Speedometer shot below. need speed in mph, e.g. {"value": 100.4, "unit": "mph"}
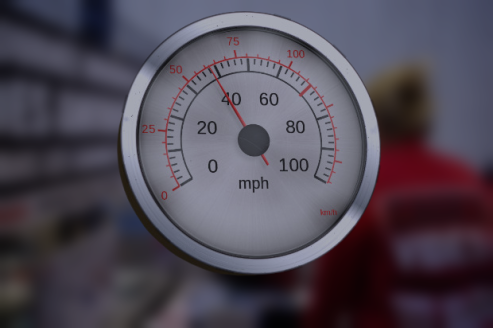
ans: {"value": 38, "unit": "mph"}
